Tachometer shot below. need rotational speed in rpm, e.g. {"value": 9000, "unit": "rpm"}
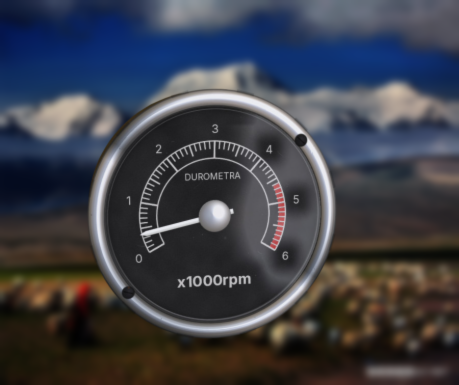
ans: {"value": 400, "unit": "rpm"}
